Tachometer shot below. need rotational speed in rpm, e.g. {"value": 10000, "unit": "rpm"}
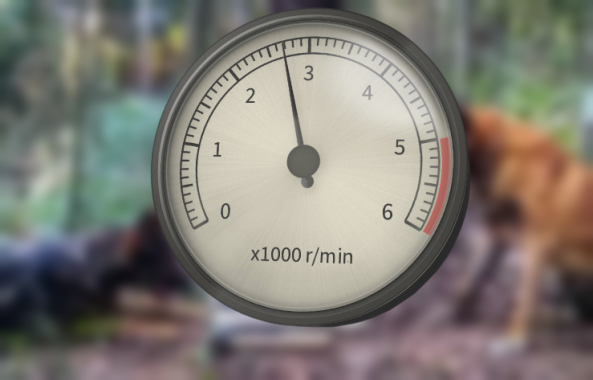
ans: {"value": 2700, "unit": "rpm"}
